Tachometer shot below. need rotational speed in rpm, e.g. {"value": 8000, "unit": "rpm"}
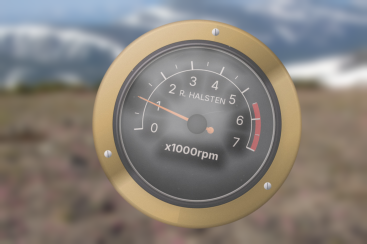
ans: {"value": 1000, "unit": "rpm"}
